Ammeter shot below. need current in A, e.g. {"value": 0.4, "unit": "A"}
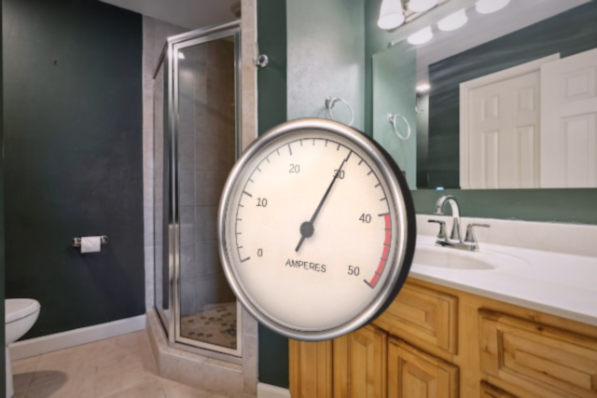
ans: {"value": 30, "unit": "A"}
